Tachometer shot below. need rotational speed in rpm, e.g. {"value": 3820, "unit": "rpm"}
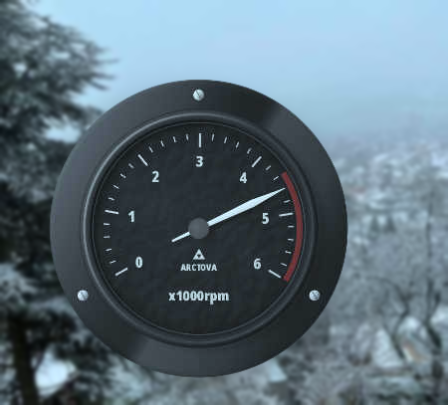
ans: {"value": 4600, "unit": "rpm"}
